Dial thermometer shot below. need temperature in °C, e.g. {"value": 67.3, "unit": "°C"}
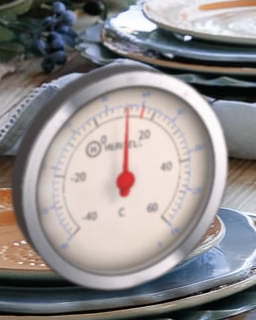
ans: {"value": 10, "unit": "°C"}
